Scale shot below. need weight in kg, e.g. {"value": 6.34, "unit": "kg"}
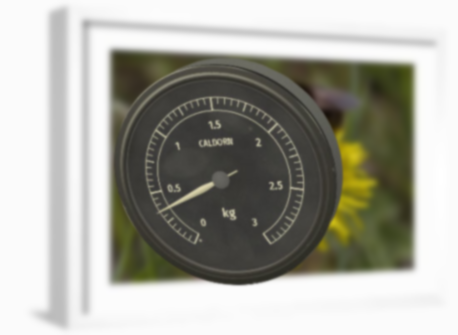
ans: {"value": 0.35, "unit": "kg"}
